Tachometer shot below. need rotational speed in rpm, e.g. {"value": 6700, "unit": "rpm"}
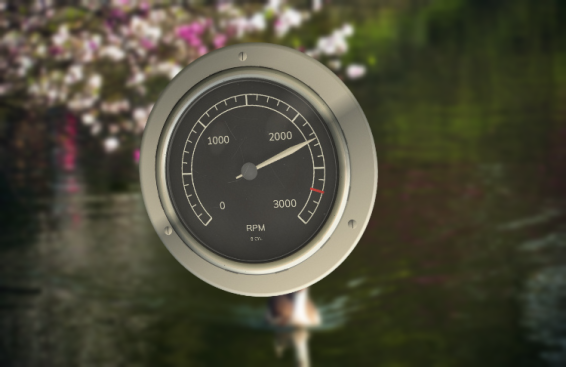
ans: {"value": 2250, "unit": "rpm"}
